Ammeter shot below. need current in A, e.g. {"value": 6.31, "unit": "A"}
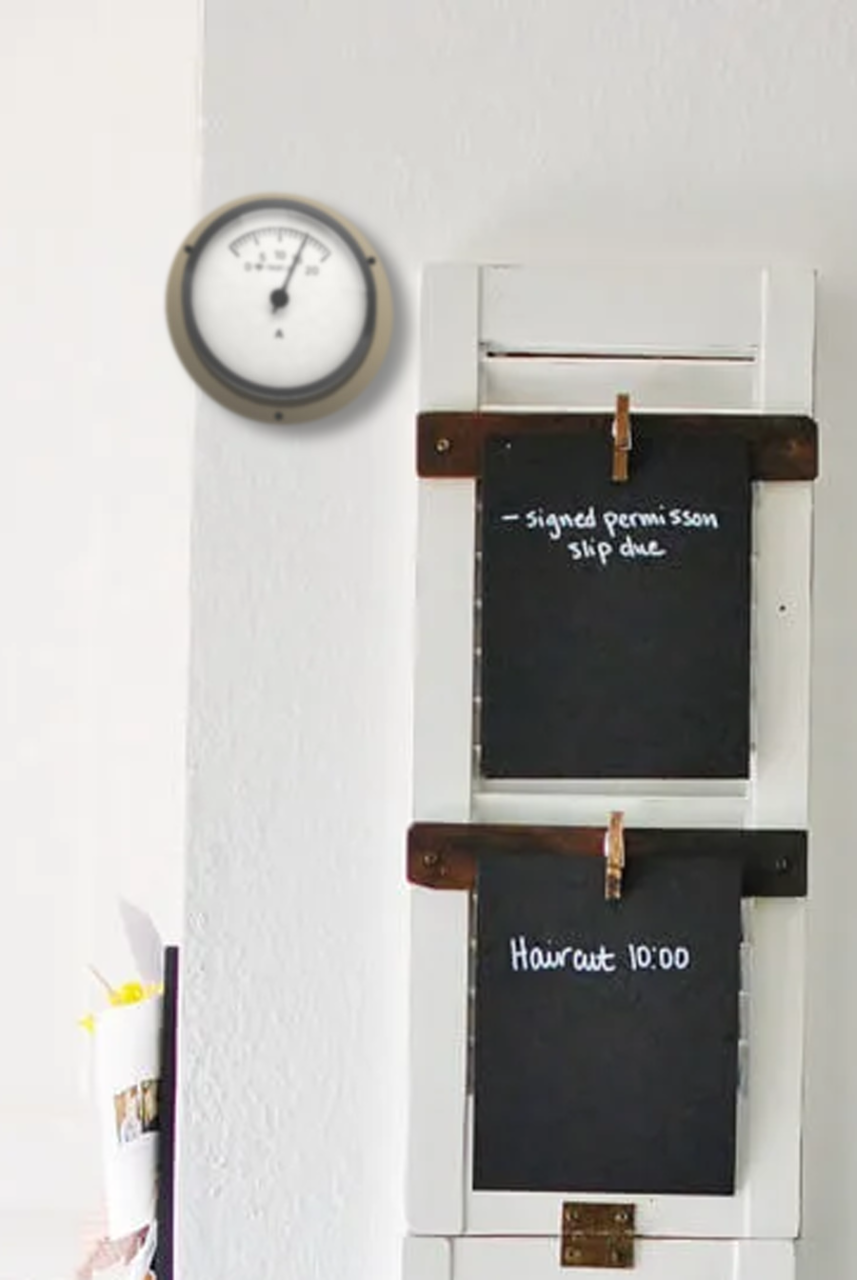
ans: {"value": 15, "unit": "A"}
